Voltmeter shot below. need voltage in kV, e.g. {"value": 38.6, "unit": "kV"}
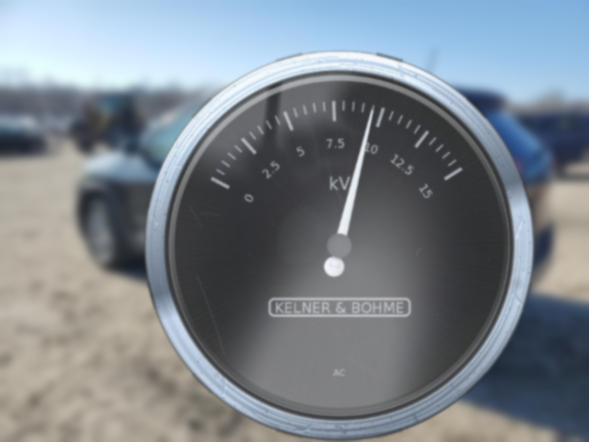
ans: {"value": 9.5, "unit": "kV"}
